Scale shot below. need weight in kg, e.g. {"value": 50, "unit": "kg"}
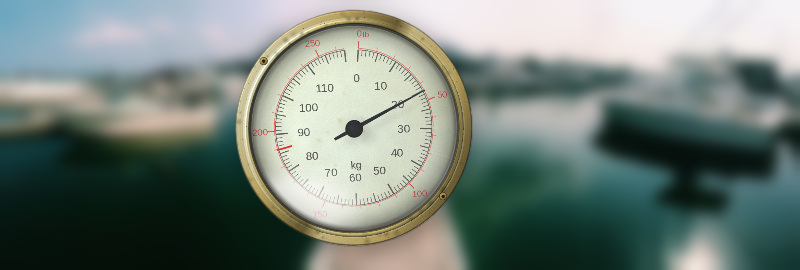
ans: {"value": 20, "unit": "kg"}
